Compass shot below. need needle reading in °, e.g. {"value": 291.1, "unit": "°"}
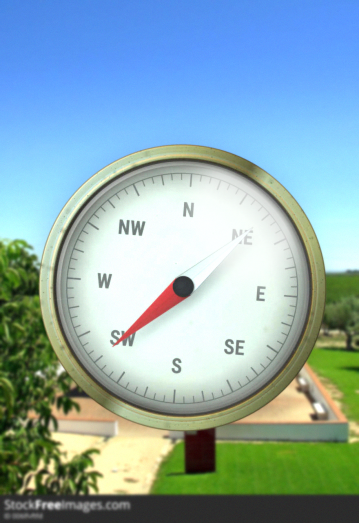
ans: {"value": 225, "unit": "°"}
